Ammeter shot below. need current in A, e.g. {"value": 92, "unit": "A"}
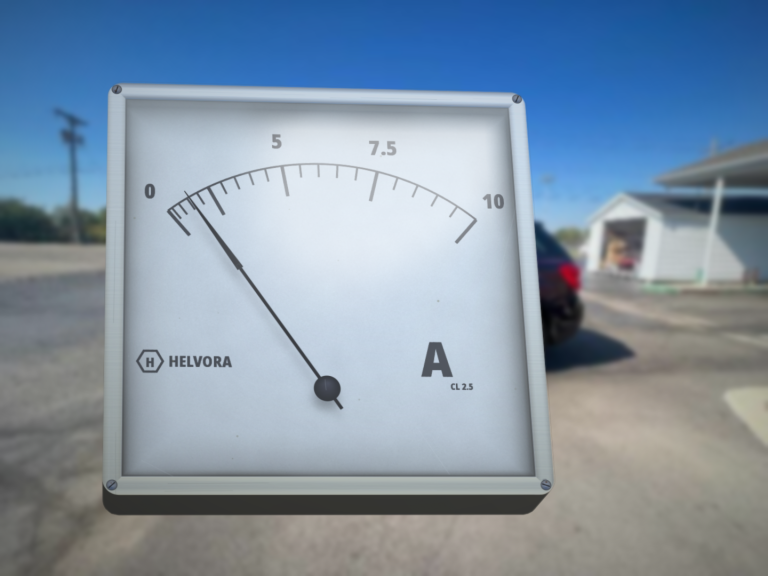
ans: {"value": 1.5, "unit": "A"}
